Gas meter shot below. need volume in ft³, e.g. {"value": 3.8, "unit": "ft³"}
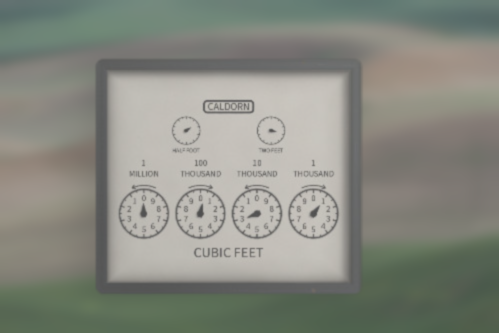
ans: {"value": 3100, "unit": "ft³"}
